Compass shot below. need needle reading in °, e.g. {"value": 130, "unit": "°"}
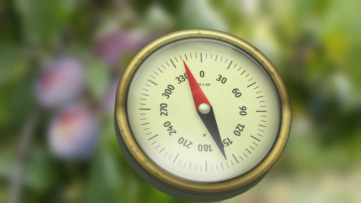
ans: {"value": 340, "unit": "°"}
